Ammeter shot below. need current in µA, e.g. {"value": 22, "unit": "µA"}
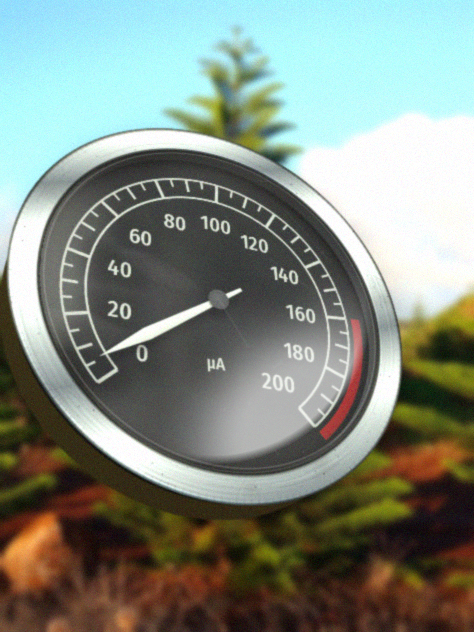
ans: {"value": 5, "unit": "µA"}
